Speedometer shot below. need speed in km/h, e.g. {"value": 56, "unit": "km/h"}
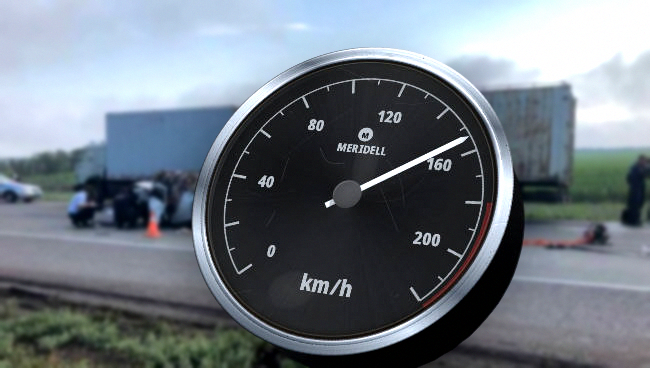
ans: {"value": 155, "unit": "km/h"}
